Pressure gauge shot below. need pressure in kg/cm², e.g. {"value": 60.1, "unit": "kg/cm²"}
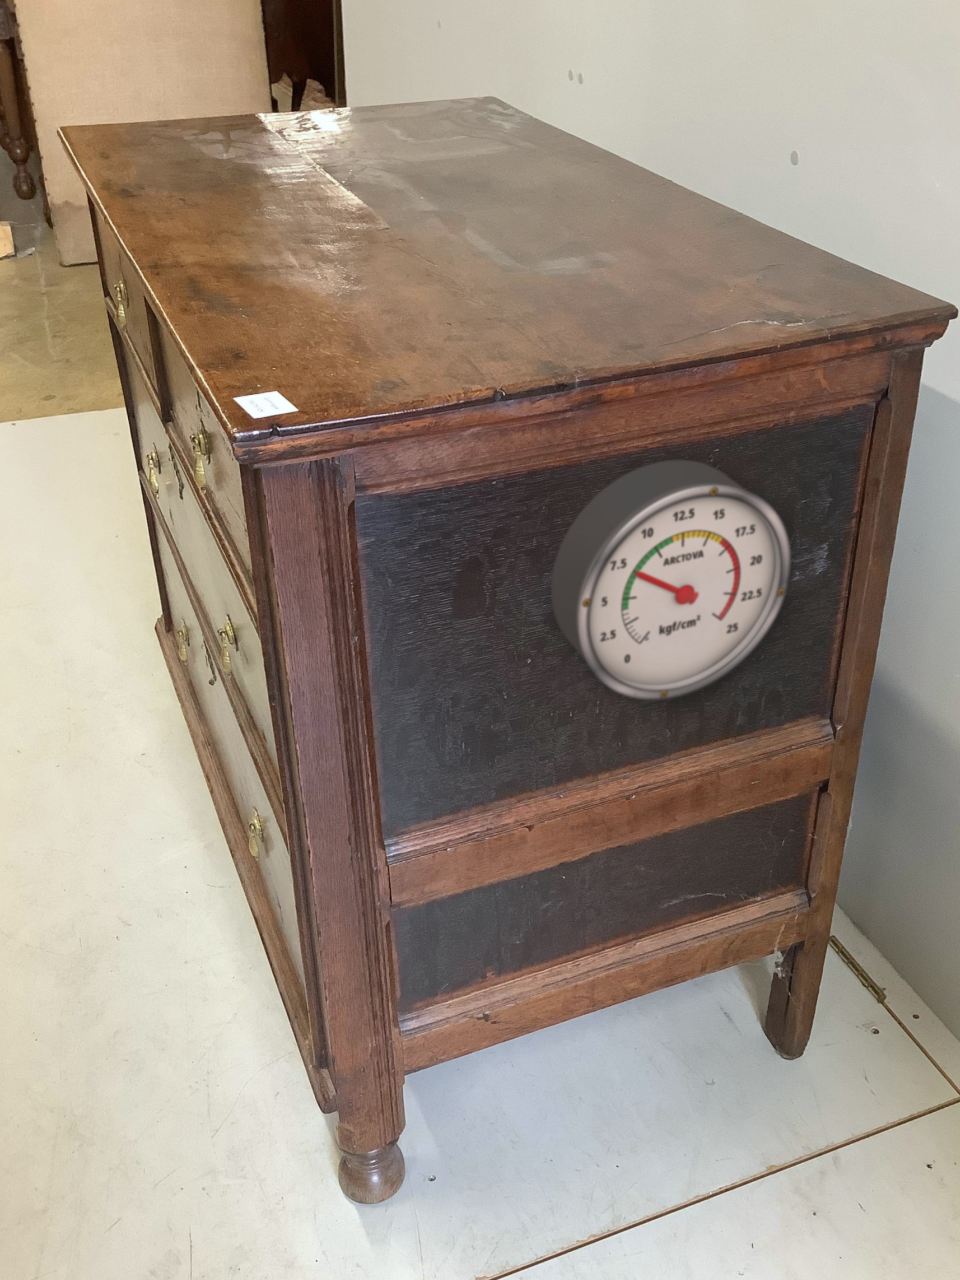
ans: {"value": 7.5, "unit": "kg/cm²"}
